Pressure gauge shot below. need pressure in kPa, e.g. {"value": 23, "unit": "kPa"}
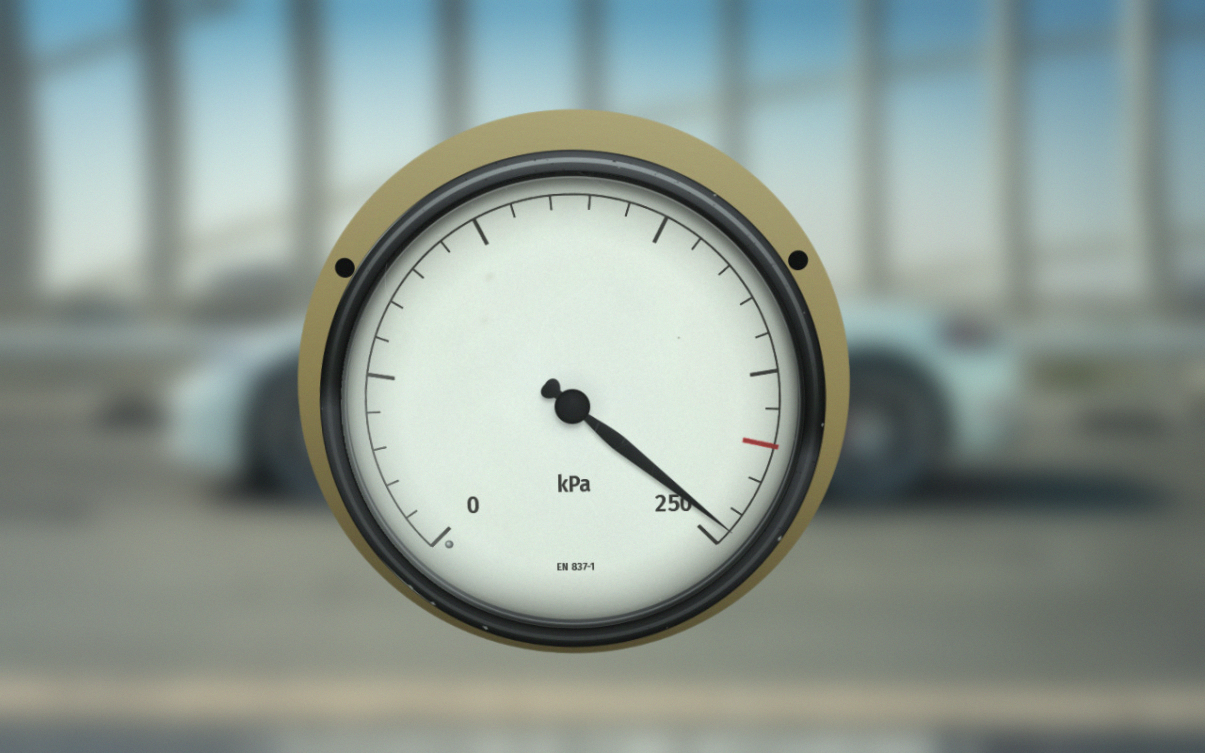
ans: {"value": 245, "unit": "kPa"}
